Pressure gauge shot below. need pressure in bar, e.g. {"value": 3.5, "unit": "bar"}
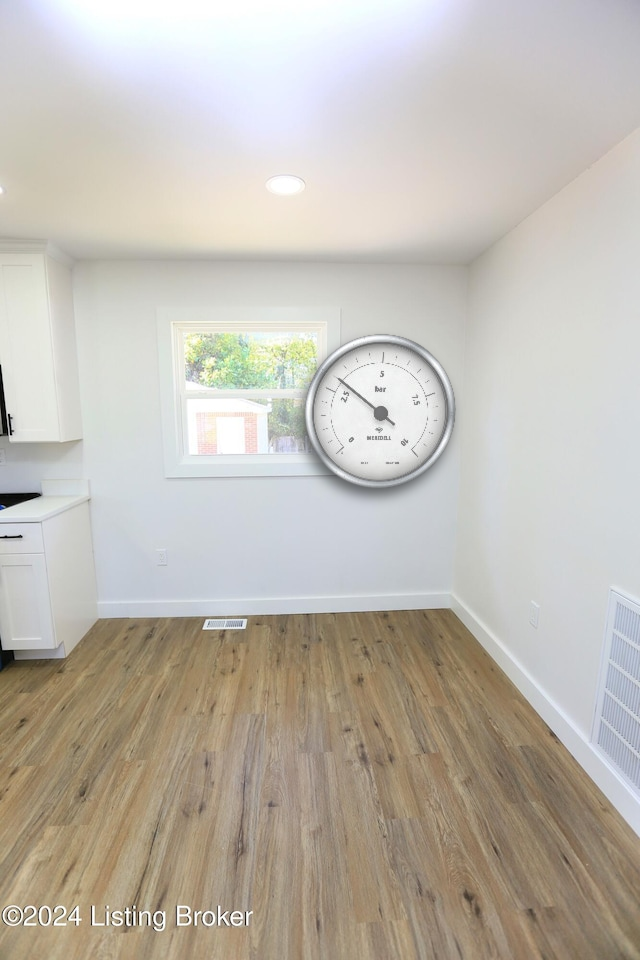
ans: {"value": 3, "unit": "bar"}
